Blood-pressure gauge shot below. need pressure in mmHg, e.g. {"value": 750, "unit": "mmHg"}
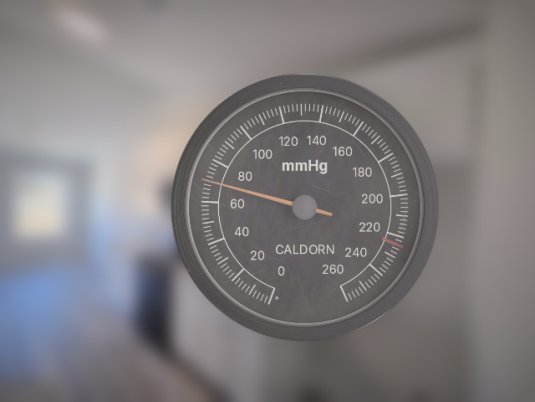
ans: {"value": 70, "unit": "mmHg"}
